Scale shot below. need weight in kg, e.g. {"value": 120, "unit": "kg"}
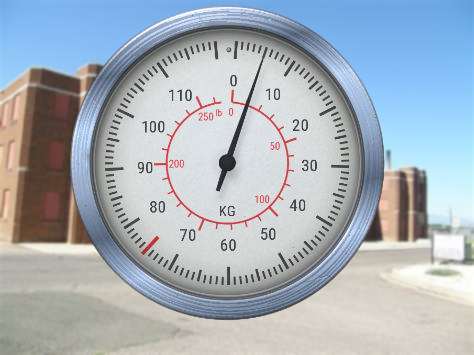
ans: {"value": 5, "unit": "kg"}
